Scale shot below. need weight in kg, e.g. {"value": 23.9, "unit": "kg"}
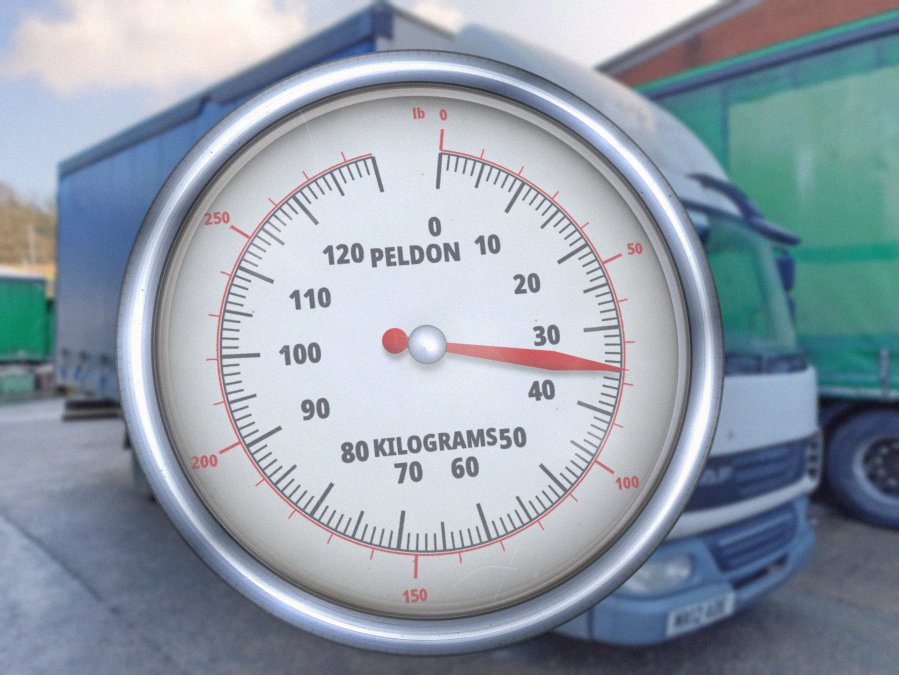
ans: {"value": 35, "unit": "kg"}
